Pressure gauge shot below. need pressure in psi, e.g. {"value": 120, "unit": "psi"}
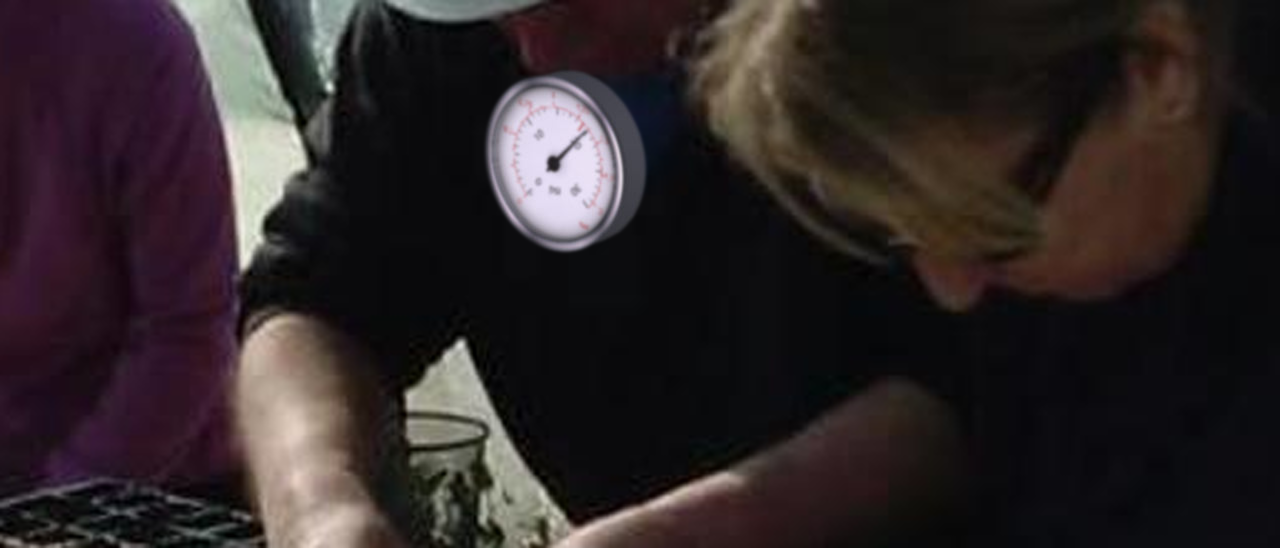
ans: {"value": 20, "unit": "psi"}
